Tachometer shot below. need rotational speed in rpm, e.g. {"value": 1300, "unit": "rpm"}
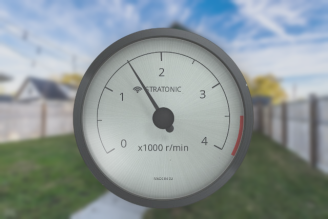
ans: {"value": 1500, "unit": "rpm"}
